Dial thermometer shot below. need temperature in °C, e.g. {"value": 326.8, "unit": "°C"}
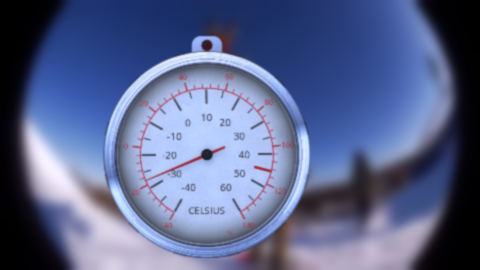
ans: {"value": -27.5, "unit": "°C"}
